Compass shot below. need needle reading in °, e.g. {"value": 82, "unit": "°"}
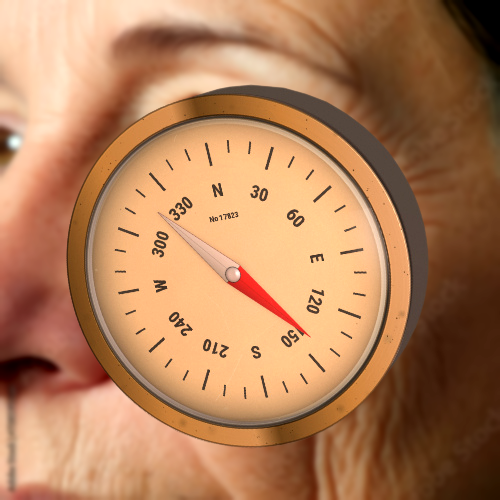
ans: {"value": 140, "unit": "°"}
